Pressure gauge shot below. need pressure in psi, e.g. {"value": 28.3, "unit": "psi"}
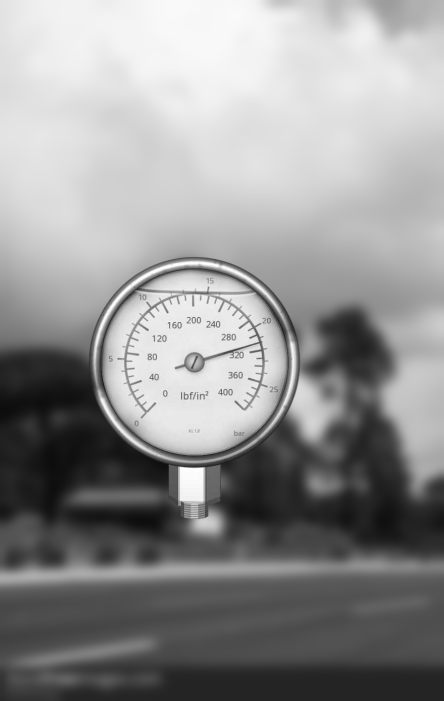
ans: {"value": 310, "unit": "psi"}
